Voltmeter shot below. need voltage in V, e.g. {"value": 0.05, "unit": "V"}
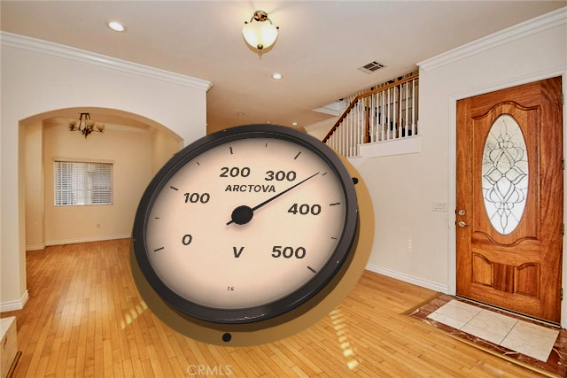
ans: {"value": 350, "unit": "V"}
